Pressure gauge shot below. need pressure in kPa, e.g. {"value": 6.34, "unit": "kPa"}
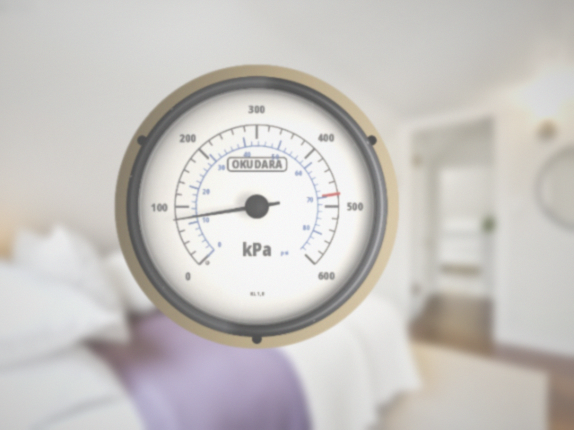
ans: {"value": 80, "unit": "kPa"}
